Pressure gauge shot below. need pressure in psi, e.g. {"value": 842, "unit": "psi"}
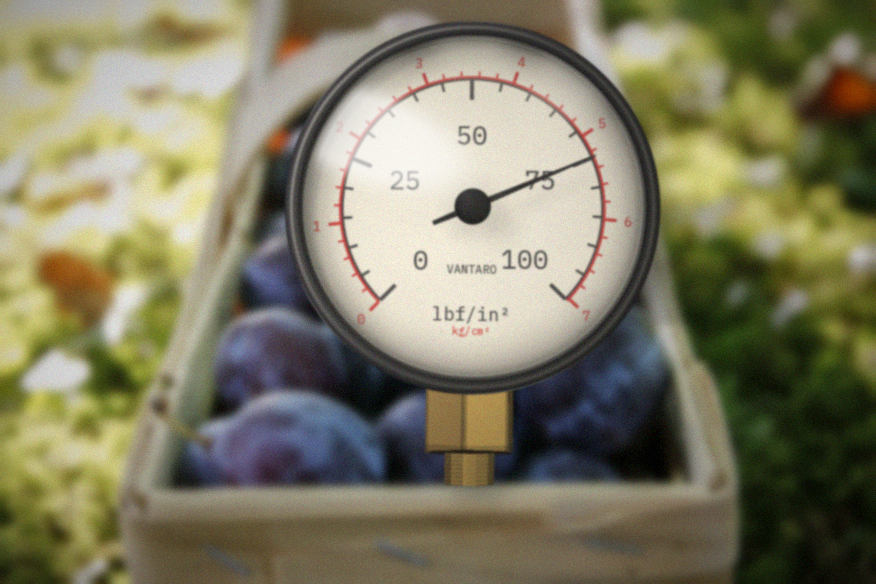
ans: {"value": 75, "unit": "psi"}
